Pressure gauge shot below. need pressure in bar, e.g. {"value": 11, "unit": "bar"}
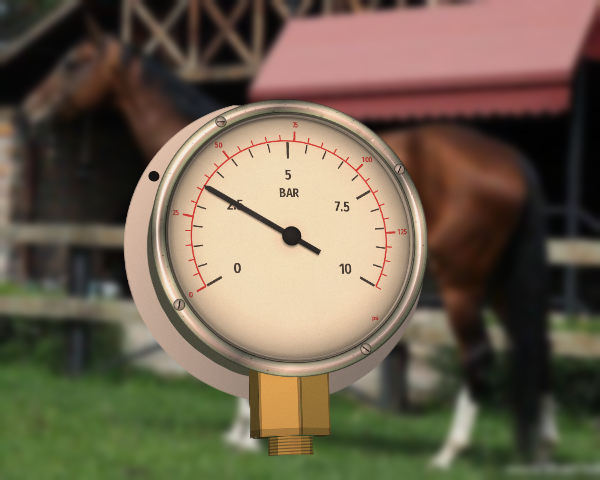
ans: {"value": 2.5, "unit": "bar"}
